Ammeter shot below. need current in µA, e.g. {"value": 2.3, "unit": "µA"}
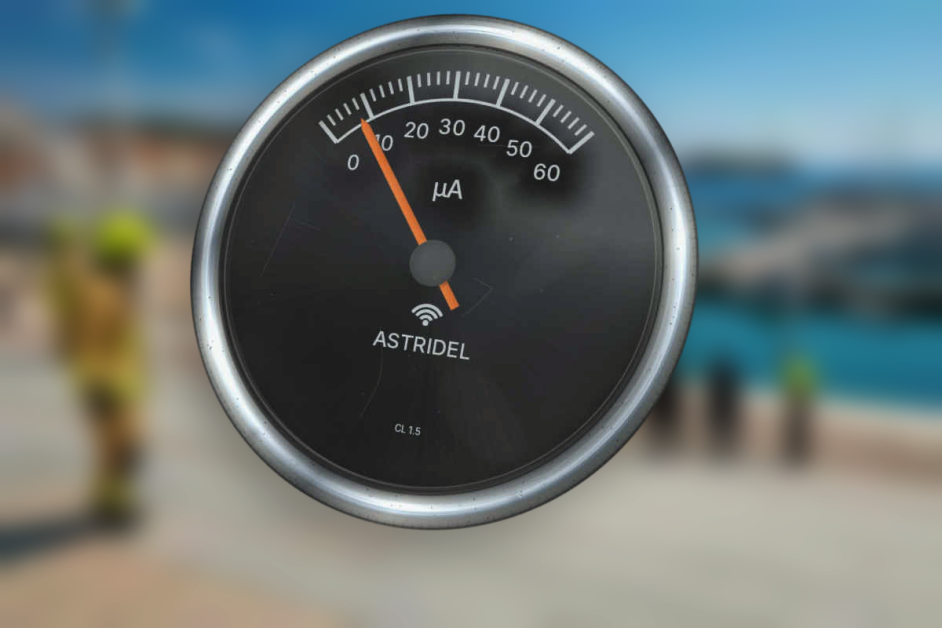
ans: {"value": 8, "unit": "µA"}
